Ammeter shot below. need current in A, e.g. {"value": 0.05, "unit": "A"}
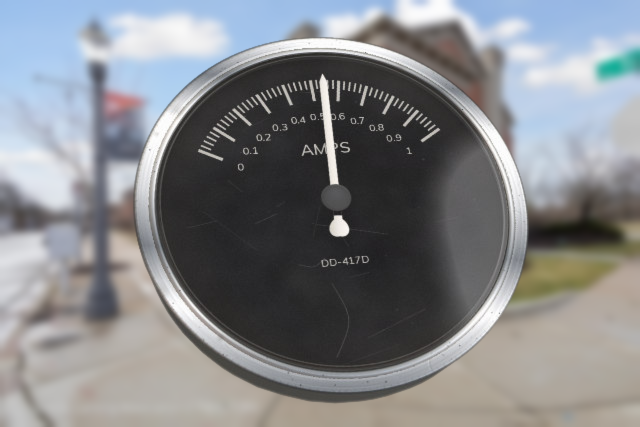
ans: {"value": 0.54, "unit": "A"}
